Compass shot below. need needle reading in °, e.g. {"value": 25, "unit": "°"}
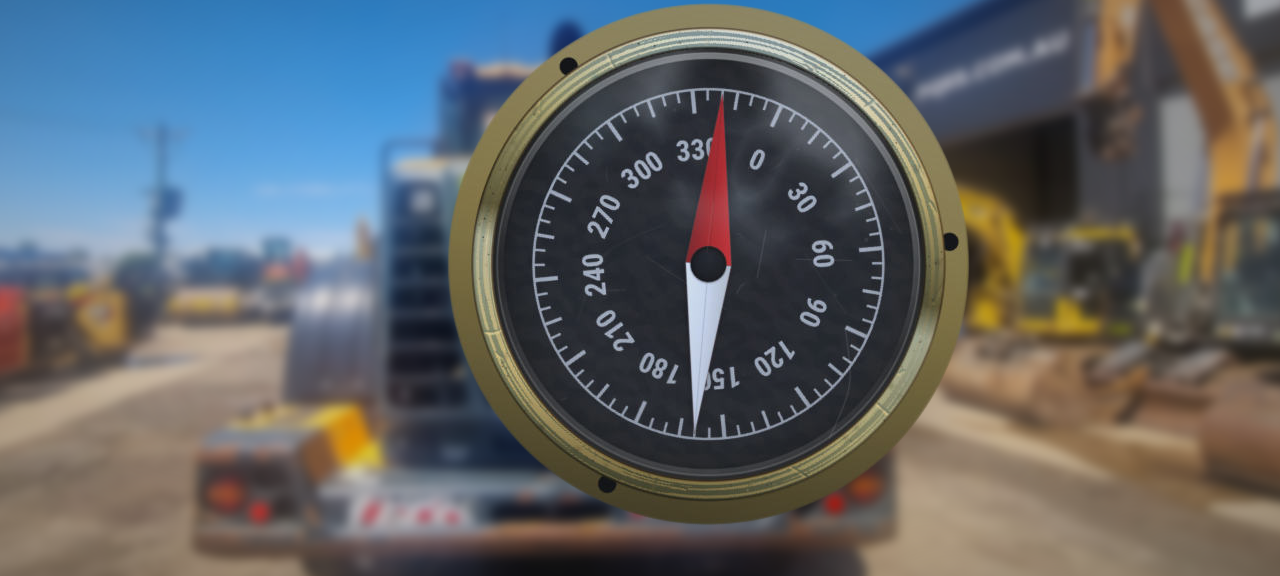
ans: {"value": 340, "unit": "°"}
